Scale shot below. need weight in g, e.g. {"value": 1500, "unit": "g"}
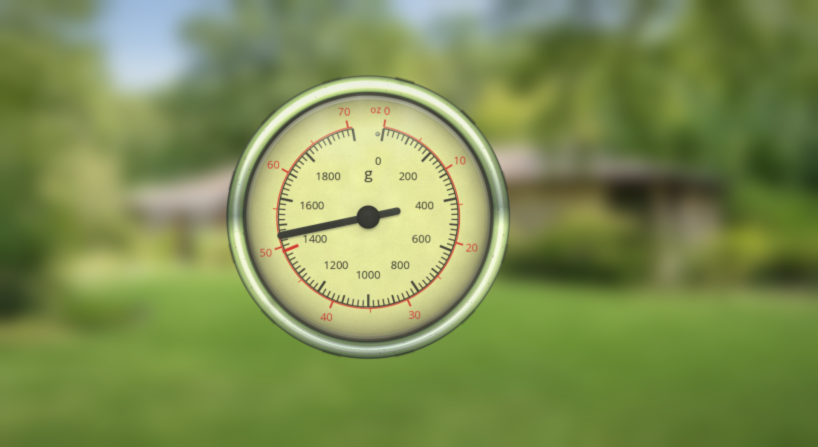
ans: {"value": 1460, "unit": "g"}
